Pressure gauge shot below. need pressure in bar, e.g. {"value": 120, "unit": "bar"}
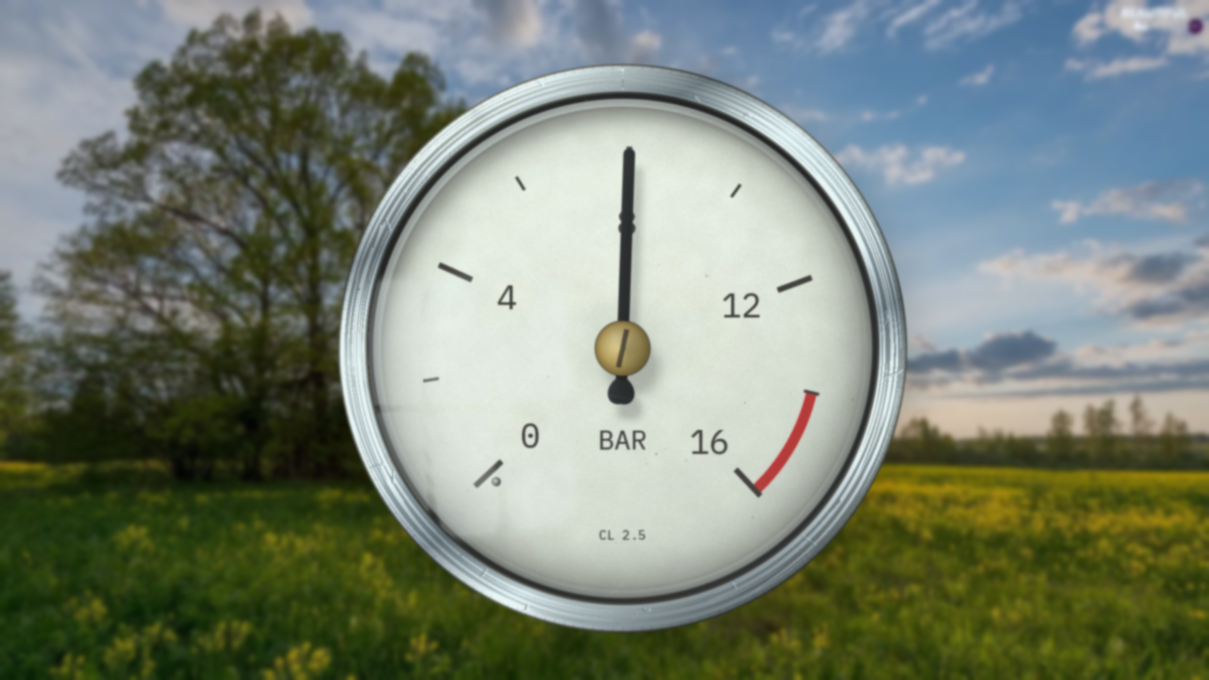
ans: {"value": 8, "unit": "bar"}
